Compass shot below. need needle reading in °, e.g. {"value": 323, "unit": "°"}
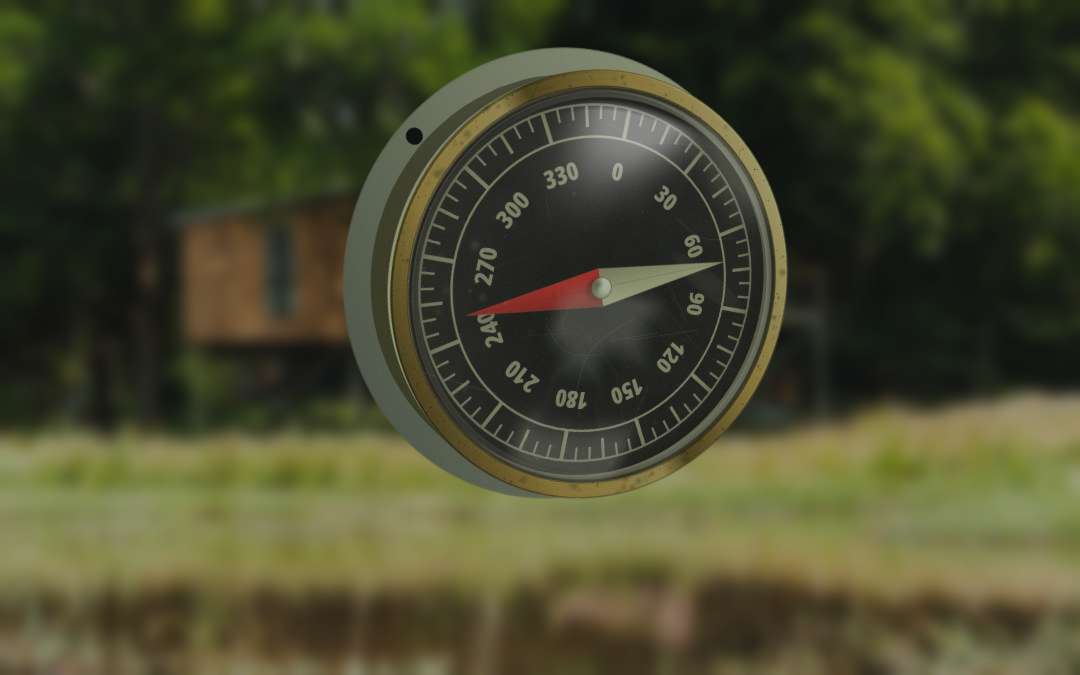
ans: {"value": 250, "unit": "°"}
